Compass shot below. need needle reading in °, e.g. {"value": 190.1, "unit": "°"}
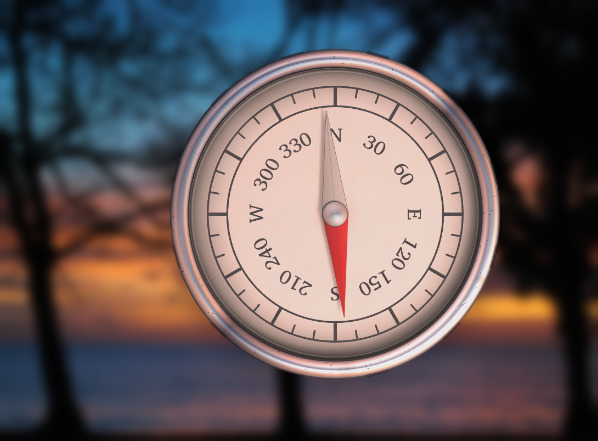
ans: {"value": 175, "unit": "°"}
